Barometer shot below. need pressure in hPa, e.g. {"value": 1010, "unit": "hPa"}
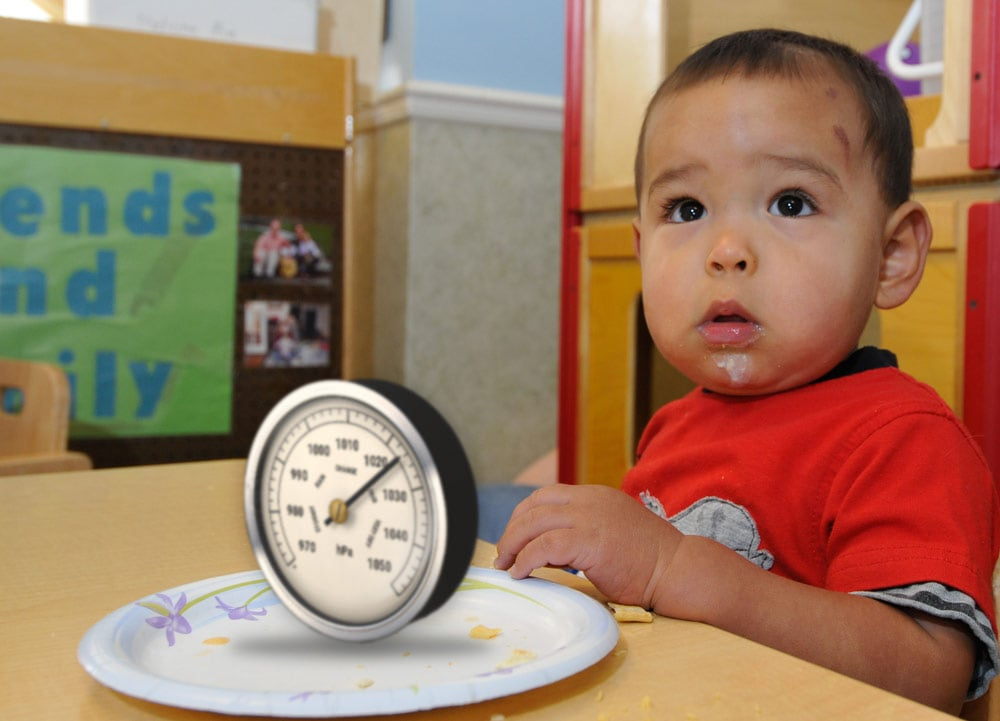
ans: {"value": 1024, "unit": "hPa"}
